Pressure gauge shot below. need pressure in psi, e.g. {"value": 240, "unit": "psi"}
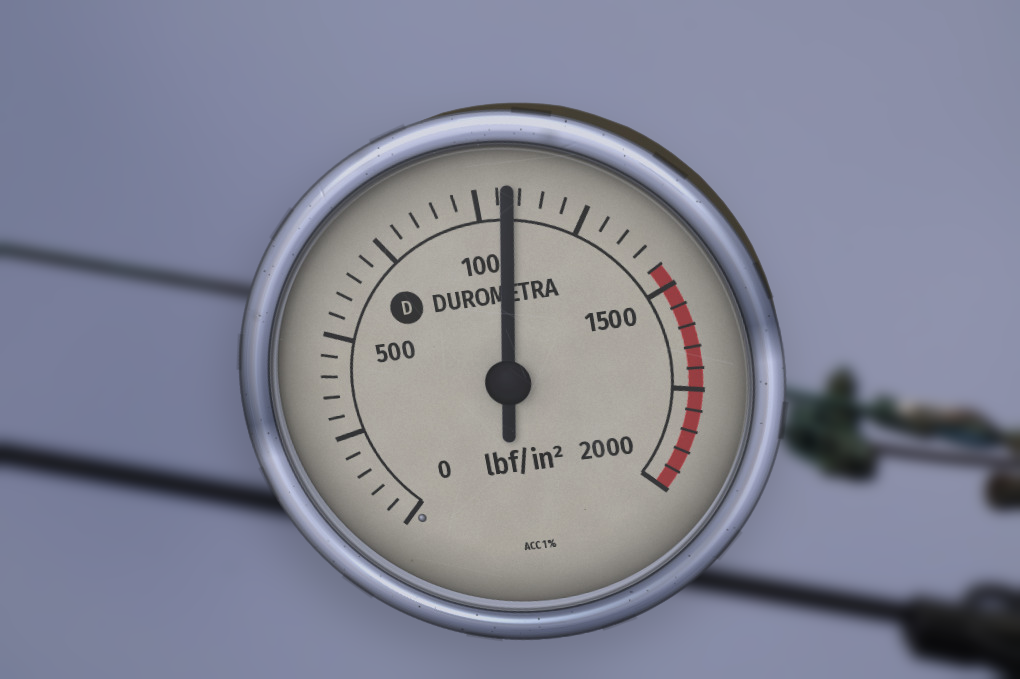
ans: {"value": 1075, "unit": "psi"}
